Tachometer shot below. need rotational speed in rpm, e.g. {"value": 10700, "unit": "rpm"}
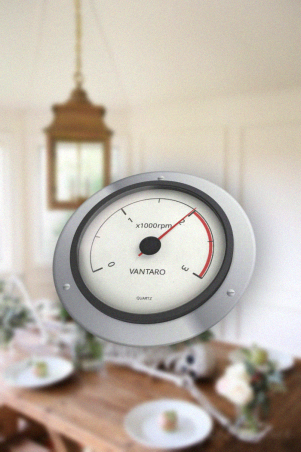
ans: {"value": 2000, "unit": "rpm"}
